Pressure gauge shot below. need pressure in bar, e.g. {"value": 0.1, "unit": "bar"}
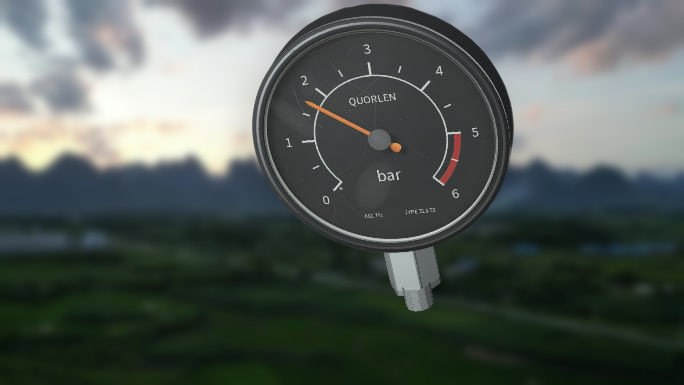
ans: {"value": 1.75, "unit": "bar"}
